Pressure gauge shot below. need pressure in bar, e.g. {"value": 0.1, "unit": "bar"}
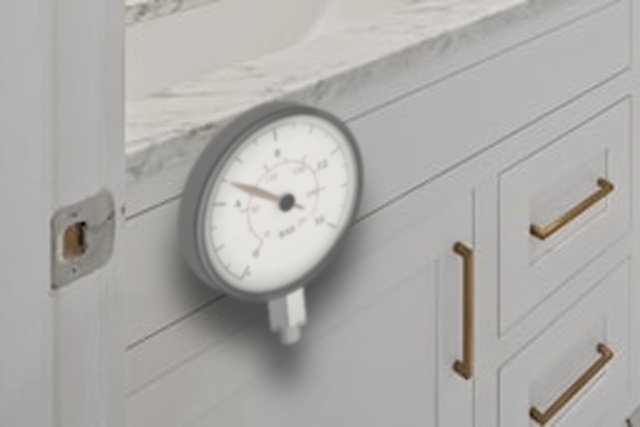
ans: {"value": 5, "unit": "bar"}
